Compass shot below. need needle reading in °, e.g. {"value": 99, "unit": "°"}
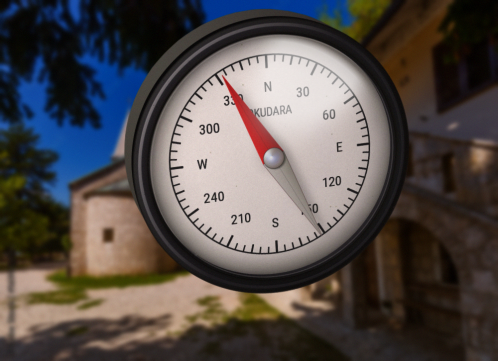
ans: {"value": 332.5, "unit": "°"}
